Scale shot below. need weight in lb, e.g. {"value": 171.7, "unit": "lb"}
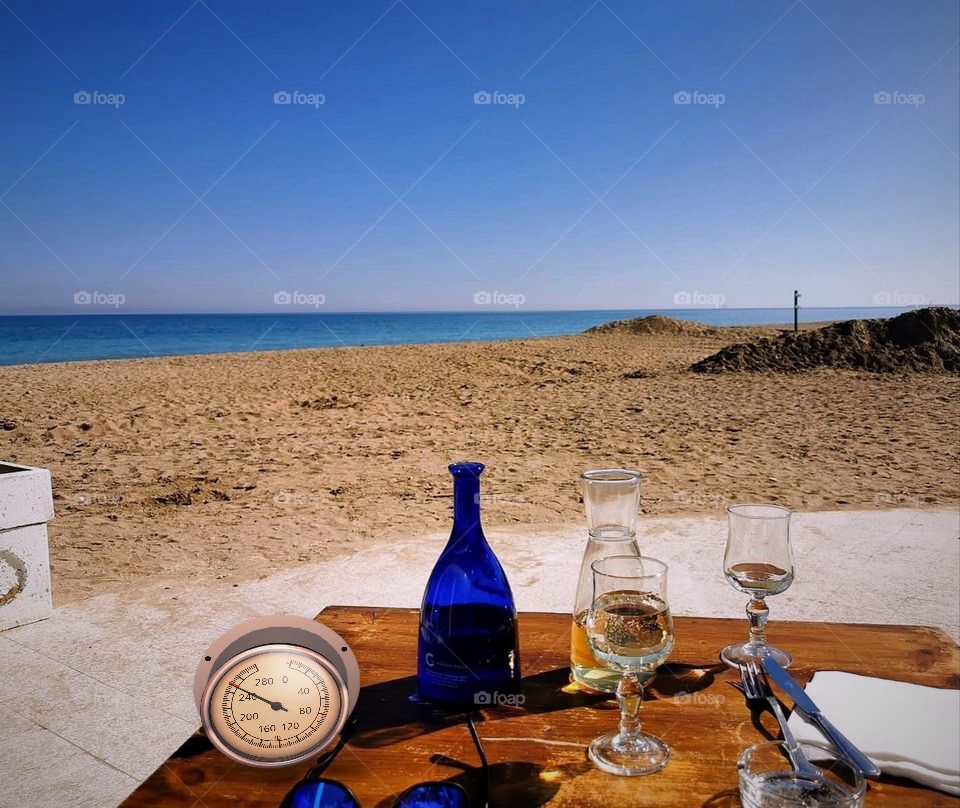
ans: {"value": 250, "unit": "lb"}
